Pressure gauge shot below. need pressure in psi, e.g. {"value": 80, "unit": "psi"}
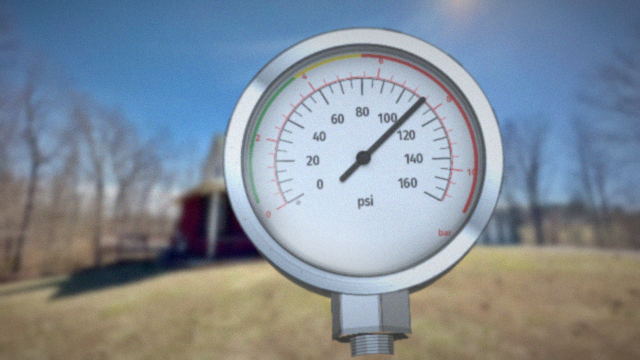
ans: {"value": 110, "unit": "psi"}
